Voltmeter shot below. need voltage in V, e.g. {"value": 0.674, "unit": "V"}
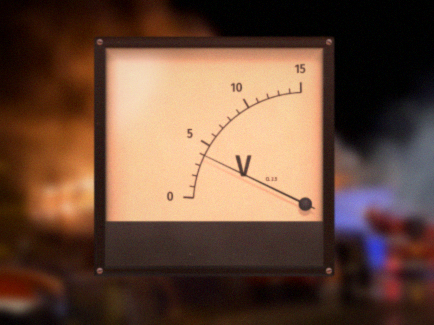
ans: {"value": 4, "unit": "V"}
